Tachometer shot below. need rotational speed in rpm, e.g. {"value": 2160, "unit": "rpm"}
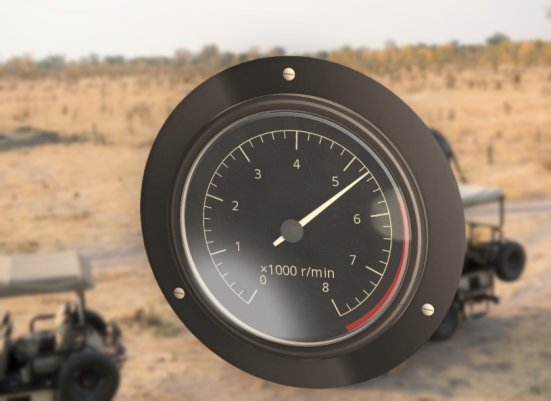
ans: {"value": 5300, "unit": "rpm"}
